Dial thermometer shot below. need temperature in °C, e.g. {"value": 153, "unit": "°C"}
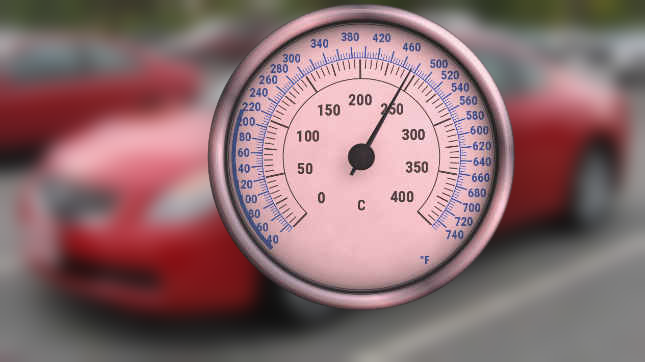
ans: {"value": 245, "unit": "°C"}
